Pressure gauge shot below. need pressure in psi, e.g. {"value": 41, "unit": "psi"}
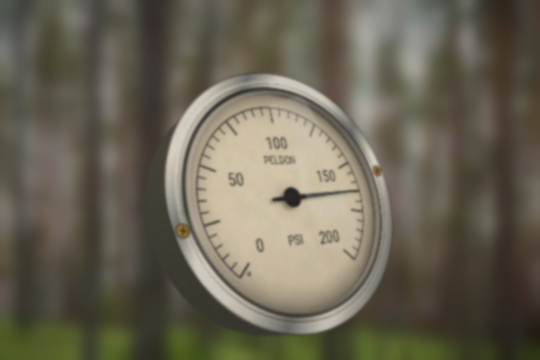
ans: {"value": 165, "unit": "psi"}
